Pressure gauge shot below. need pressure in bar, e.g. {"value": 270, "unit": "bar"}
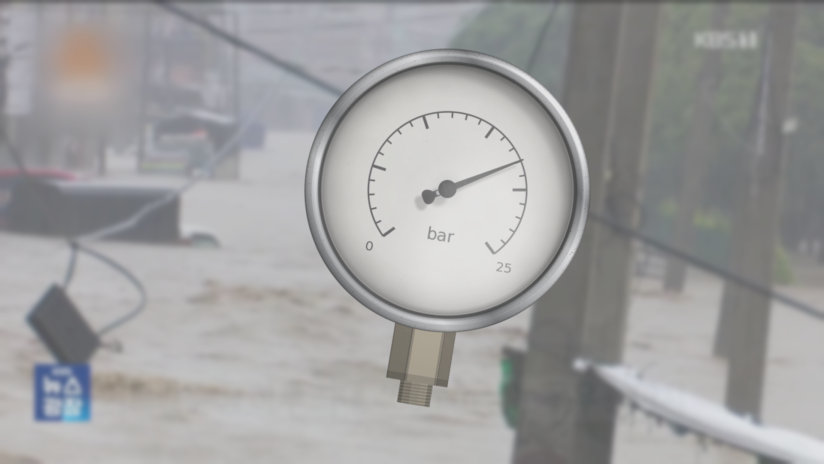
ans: {"value": 18, "unit": "bar"}
